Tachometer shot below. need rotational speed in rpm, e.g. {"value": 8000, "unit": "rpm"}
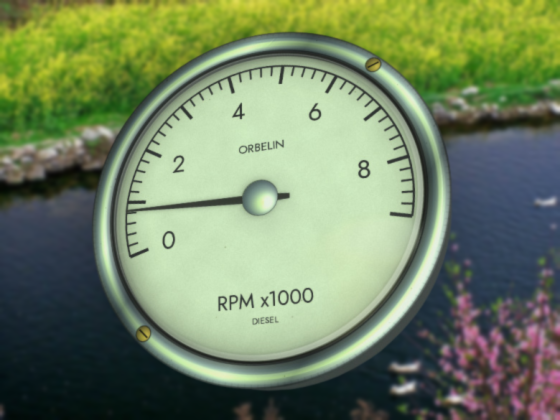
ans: {"value": 800, "unit": "rpm"}
